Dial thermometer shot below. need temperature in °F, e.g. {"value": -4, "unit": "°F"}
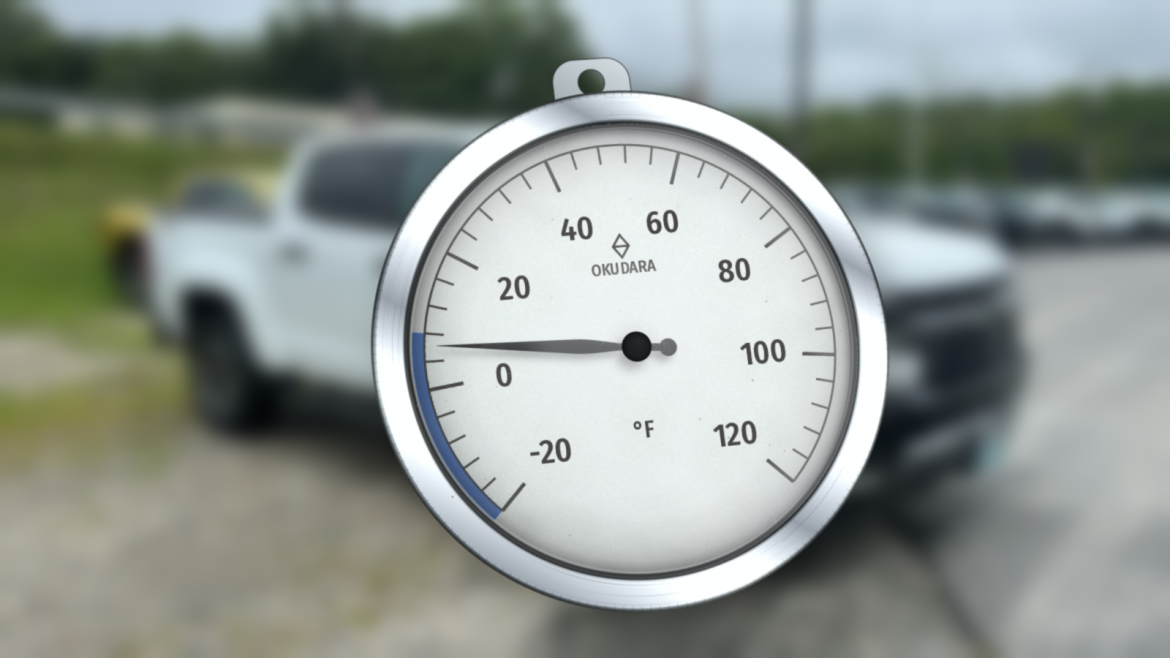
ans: {"value": 6, "unit": "°F"}
